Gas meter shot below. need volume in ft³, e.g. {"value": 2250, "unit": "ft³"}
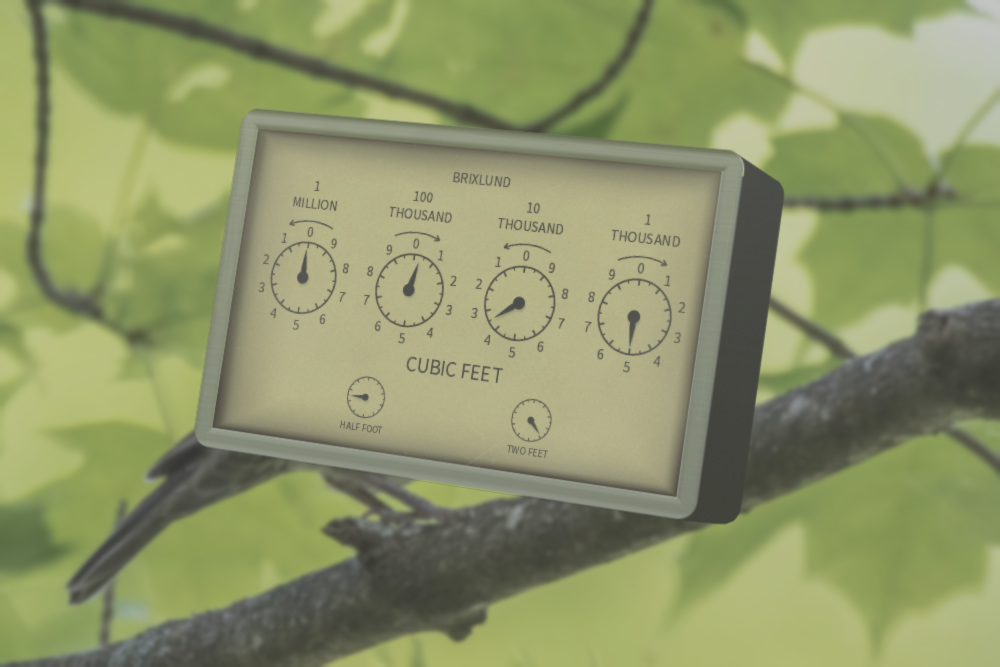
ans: {"value": 3500, "unit": "ft³"}
